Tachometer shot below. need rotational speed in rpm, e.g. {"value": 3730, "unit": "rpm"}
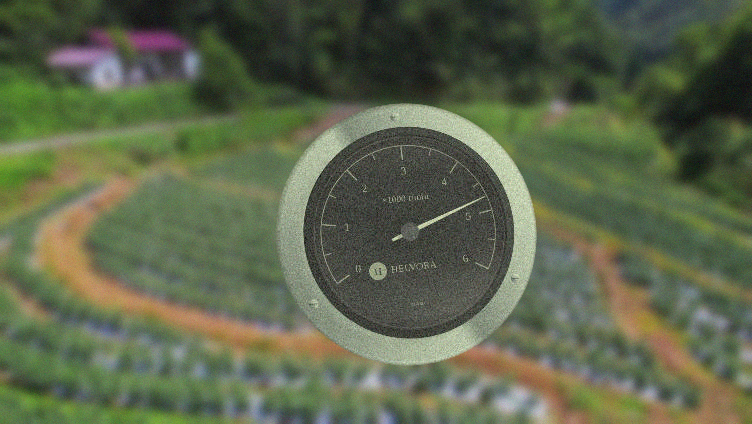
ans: {"value": 4750, "unit": "rpm"}
